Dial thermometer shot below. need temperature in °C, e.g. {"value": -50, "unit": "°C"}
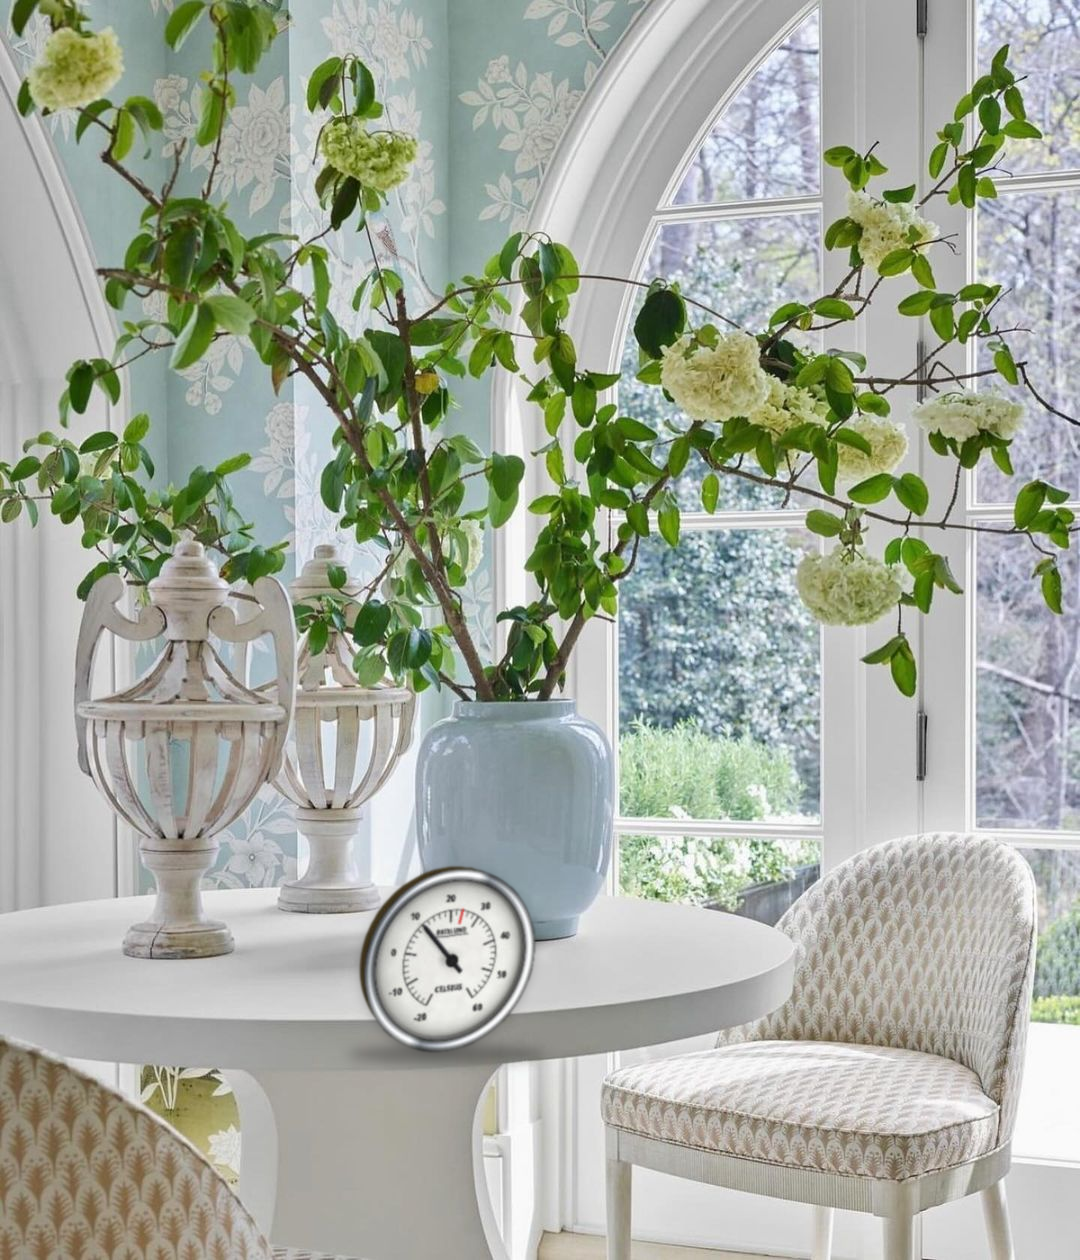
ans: {"value": 10, "unit": "°C"}
